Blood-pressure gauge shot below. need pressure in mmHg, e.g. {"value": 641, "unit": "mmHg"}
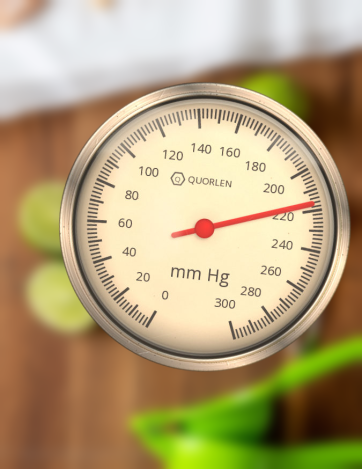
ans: {"value": 216, "unit": "mmHg"}
